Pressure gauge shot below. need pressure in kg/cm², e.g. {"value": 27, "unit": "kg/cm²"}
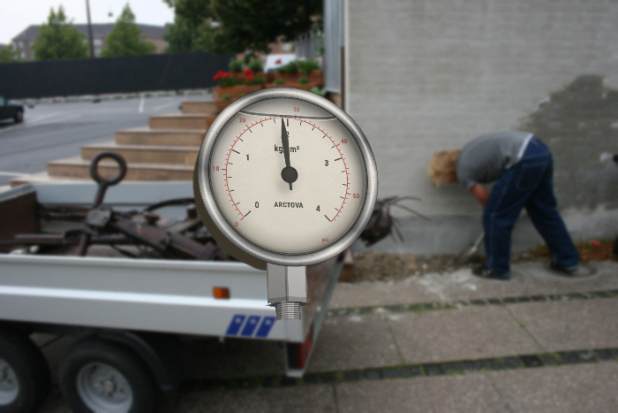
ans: {"value": 1.9, "unit": "kg/cm²"}
